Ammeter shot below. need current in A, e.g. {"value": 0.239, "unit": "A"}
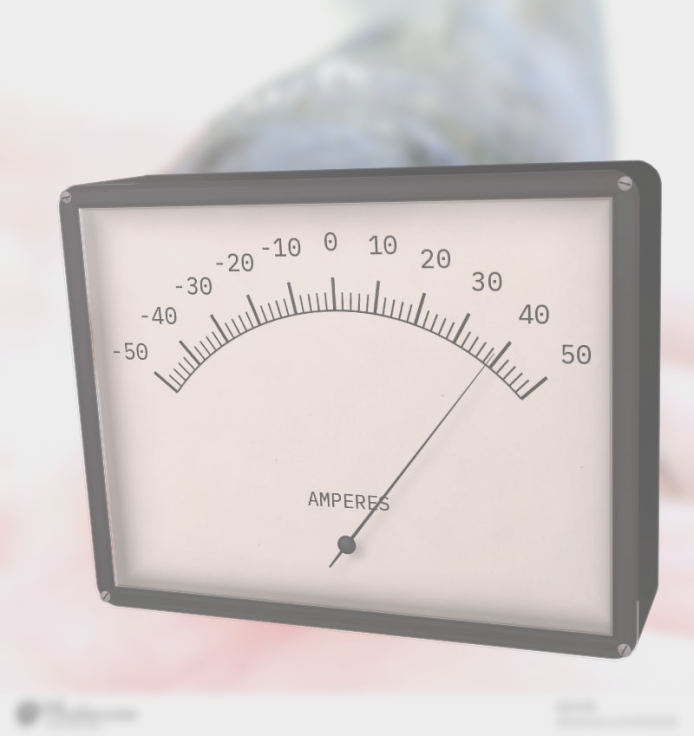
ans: {"value": 39, "unit": "A"}
